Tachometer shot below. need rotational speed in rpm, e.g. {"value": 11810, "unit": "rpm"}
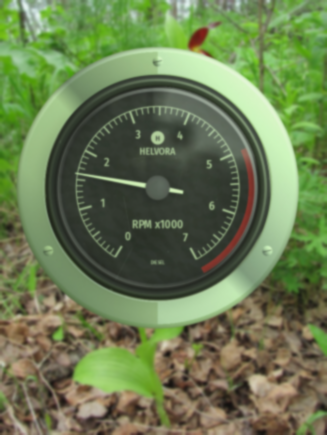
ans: {"value": 1600, "unit": "rpm"}
